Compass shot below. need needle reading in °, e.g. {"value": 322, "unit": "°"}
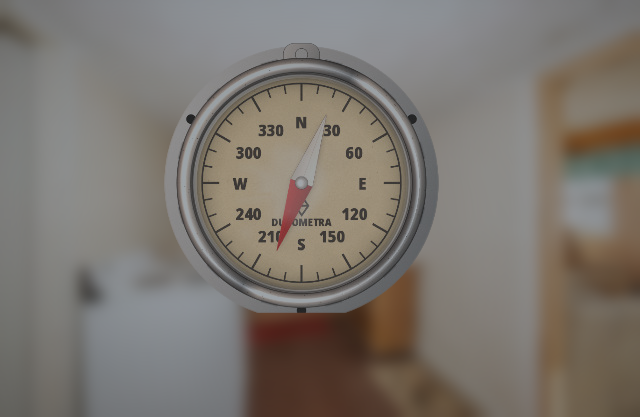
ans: {"value": 200, "unit": "°"}
